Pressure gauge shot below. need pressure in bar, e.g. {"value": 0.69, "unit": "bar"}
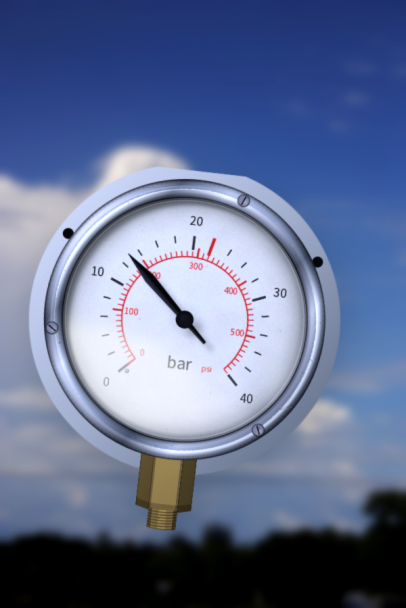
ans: {"value": 13, "unit": "bar"}
